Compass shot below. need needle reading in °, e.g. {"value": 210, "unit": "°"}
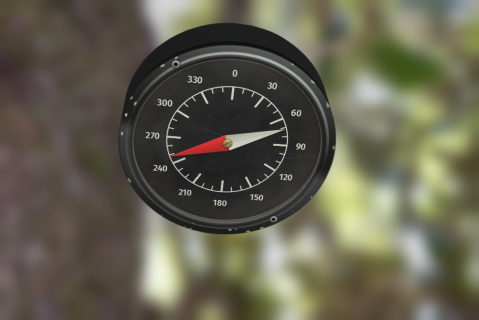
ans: {"value": 250, "unit": "°"}
